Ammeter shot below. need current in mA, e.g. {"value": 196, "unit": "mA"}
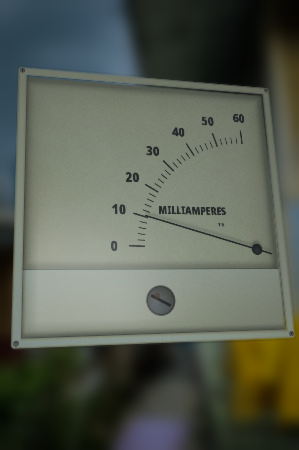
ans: {"value": 10, "unit": "mA"}
